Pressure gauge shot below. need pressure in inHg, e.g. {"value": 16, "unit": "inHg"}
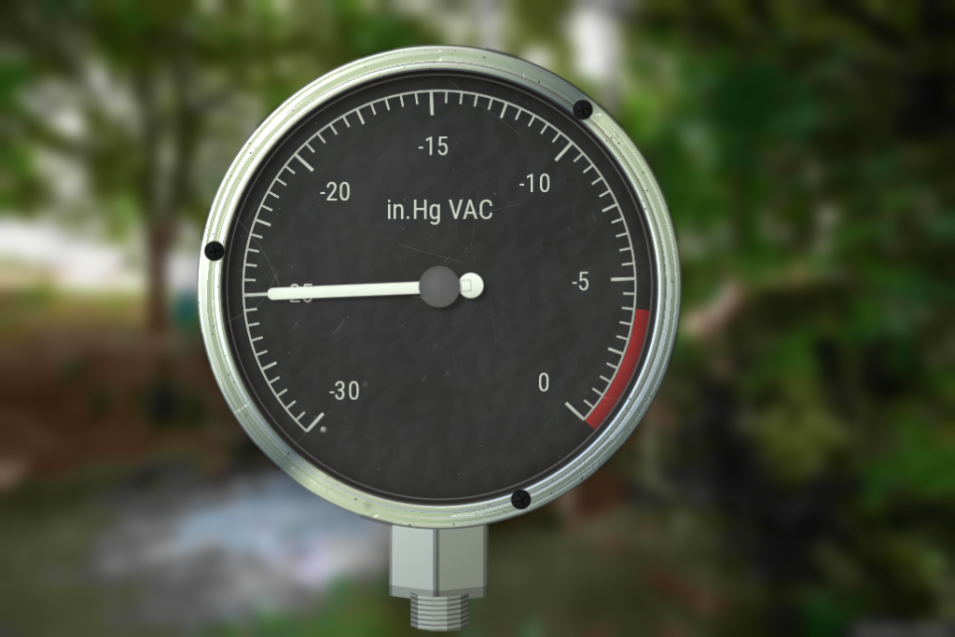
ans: {"value": -25, "unit": "inHg"}
